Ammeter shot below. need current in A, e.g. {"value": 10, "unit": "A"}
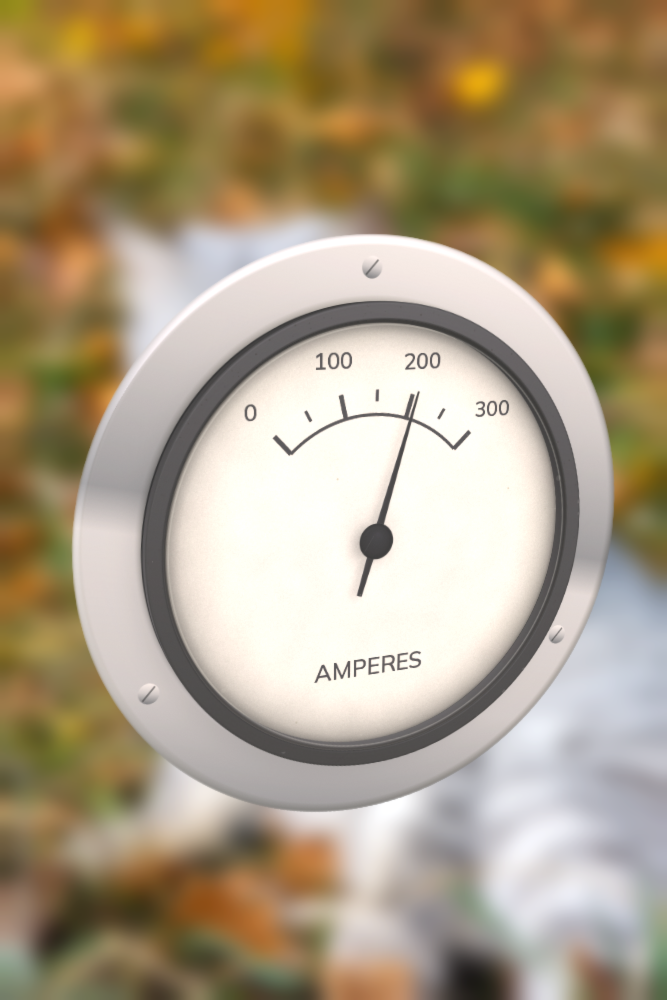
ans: {"value": 200, "unit": "A"}
